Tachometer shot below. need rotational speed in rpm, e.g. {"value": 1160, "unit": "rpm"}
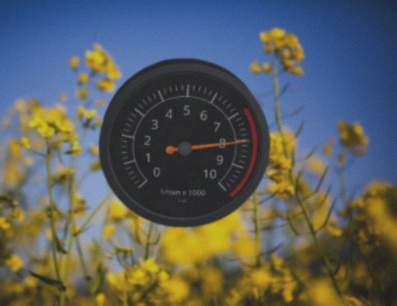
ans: {"value": 8000, "unit": "rpm"}
